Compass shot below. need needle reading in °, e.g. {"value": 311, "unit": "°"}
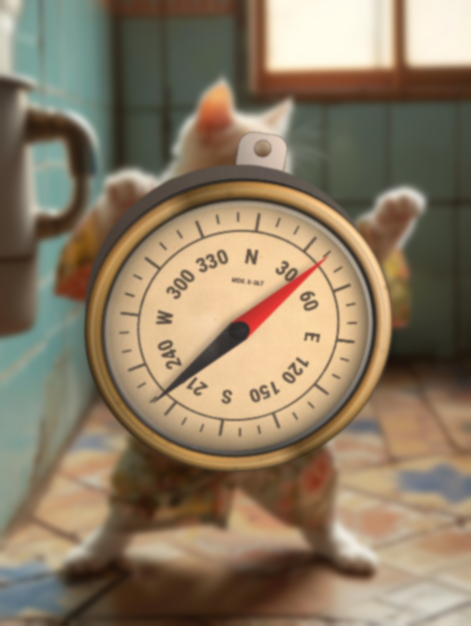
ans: {"value": 40, "unit": "°"}
